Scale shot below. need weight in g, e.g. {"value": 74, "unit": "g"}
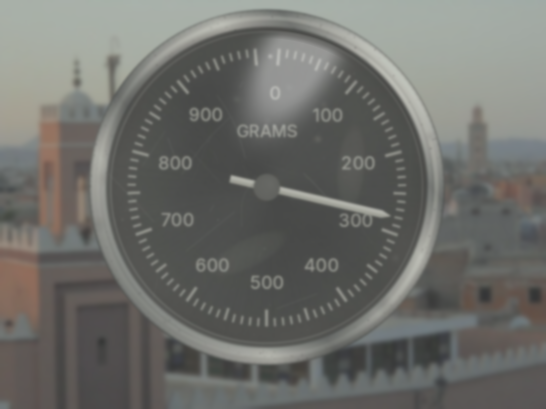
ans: {"value": 280, "unit": "g"}
